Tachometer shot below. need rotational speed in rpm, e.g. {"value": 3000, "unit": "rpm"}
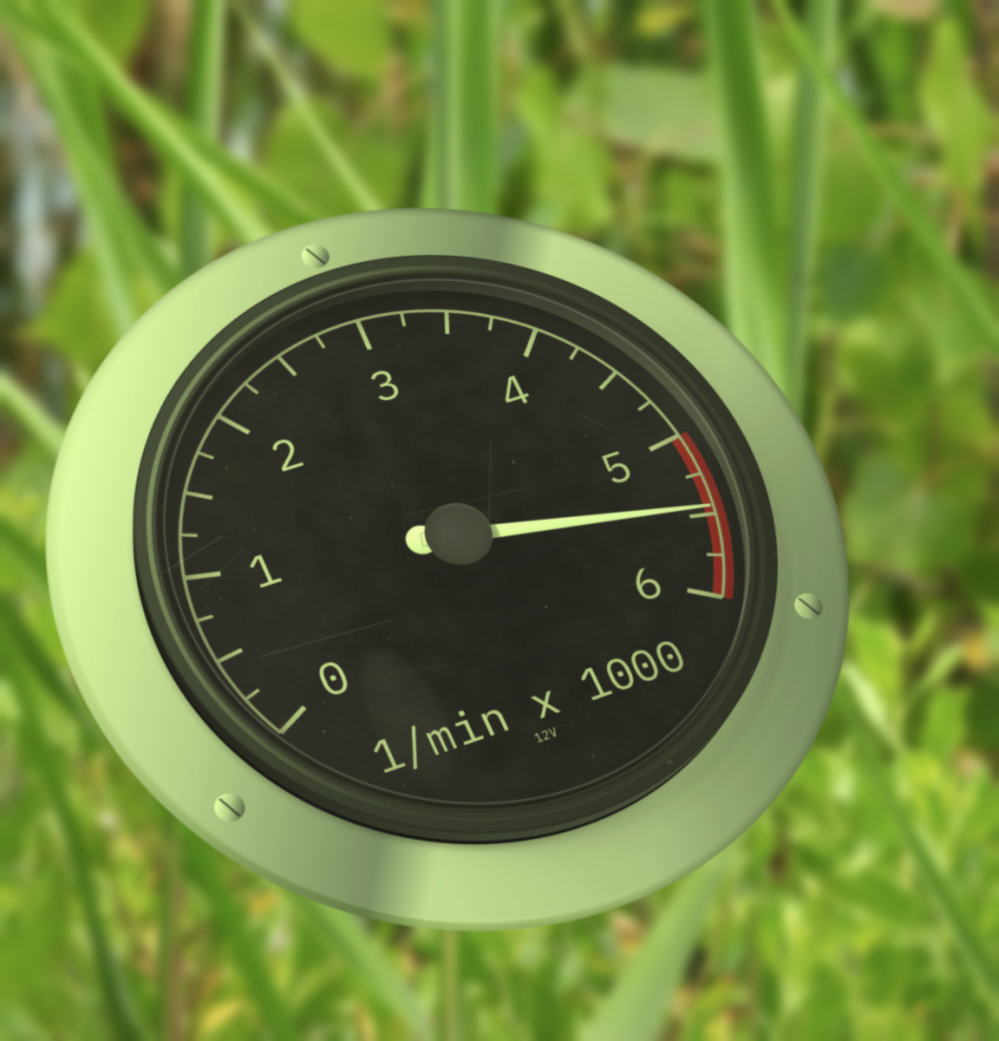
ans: {"value": 5500, "unit": "rpm"}
